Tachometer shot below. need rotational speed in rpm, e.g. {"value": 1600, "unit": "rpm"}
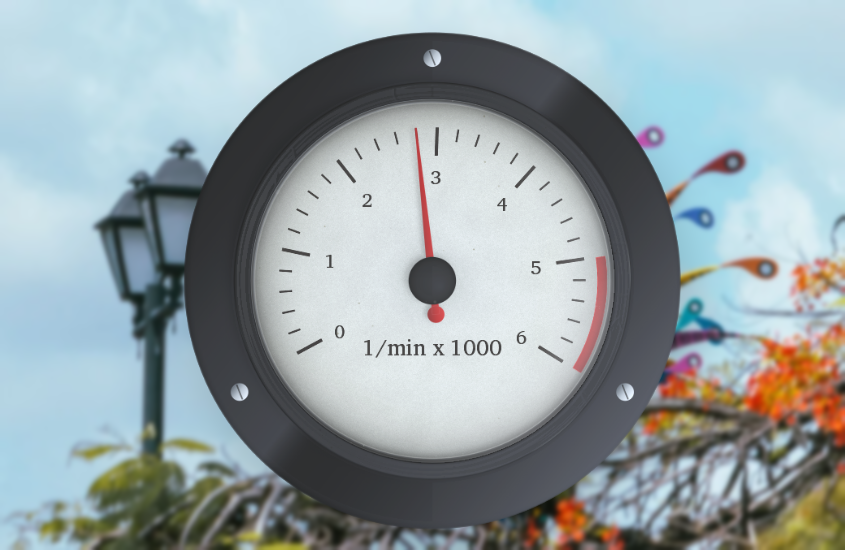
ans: {"value": 2800, "unit": "rpm"}
